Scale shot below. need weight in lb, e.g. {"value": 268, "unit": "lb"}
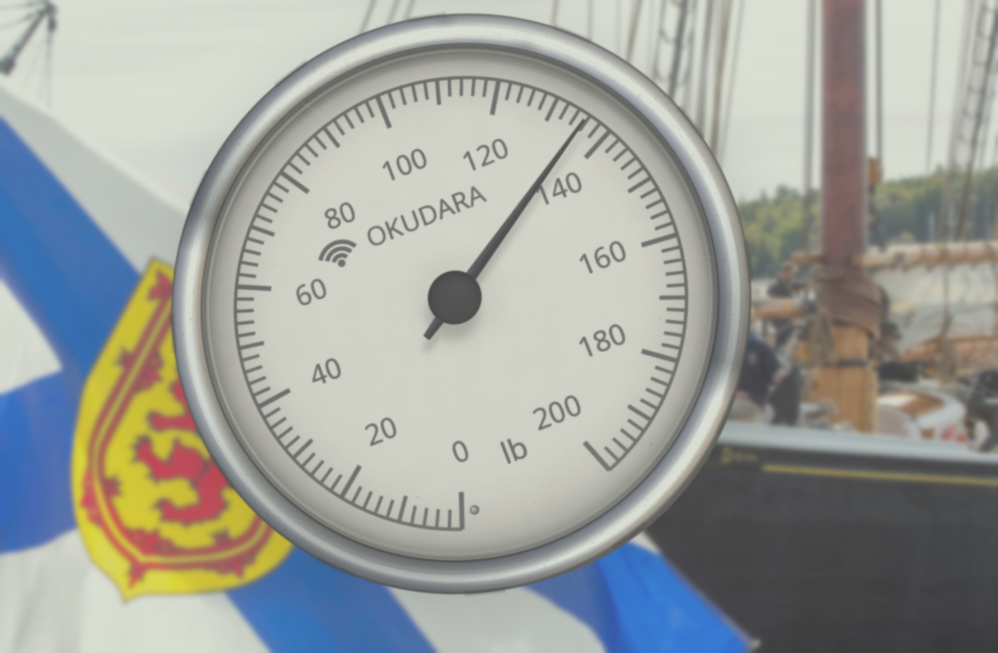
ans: {"value": 136, "unit": "lb"}
